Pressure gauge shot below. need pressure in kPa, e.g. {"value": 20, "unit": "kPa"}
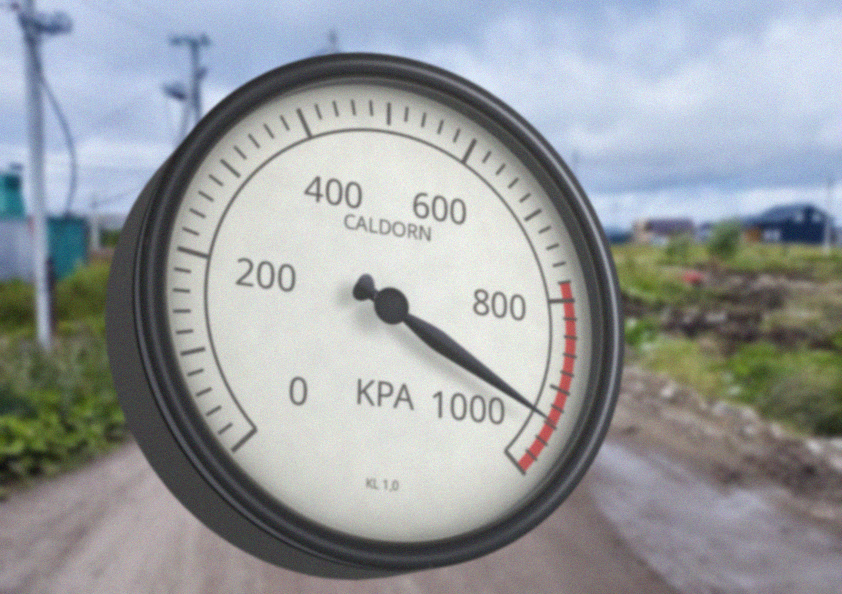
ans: {"value": 940, "unit": "kPa"}
